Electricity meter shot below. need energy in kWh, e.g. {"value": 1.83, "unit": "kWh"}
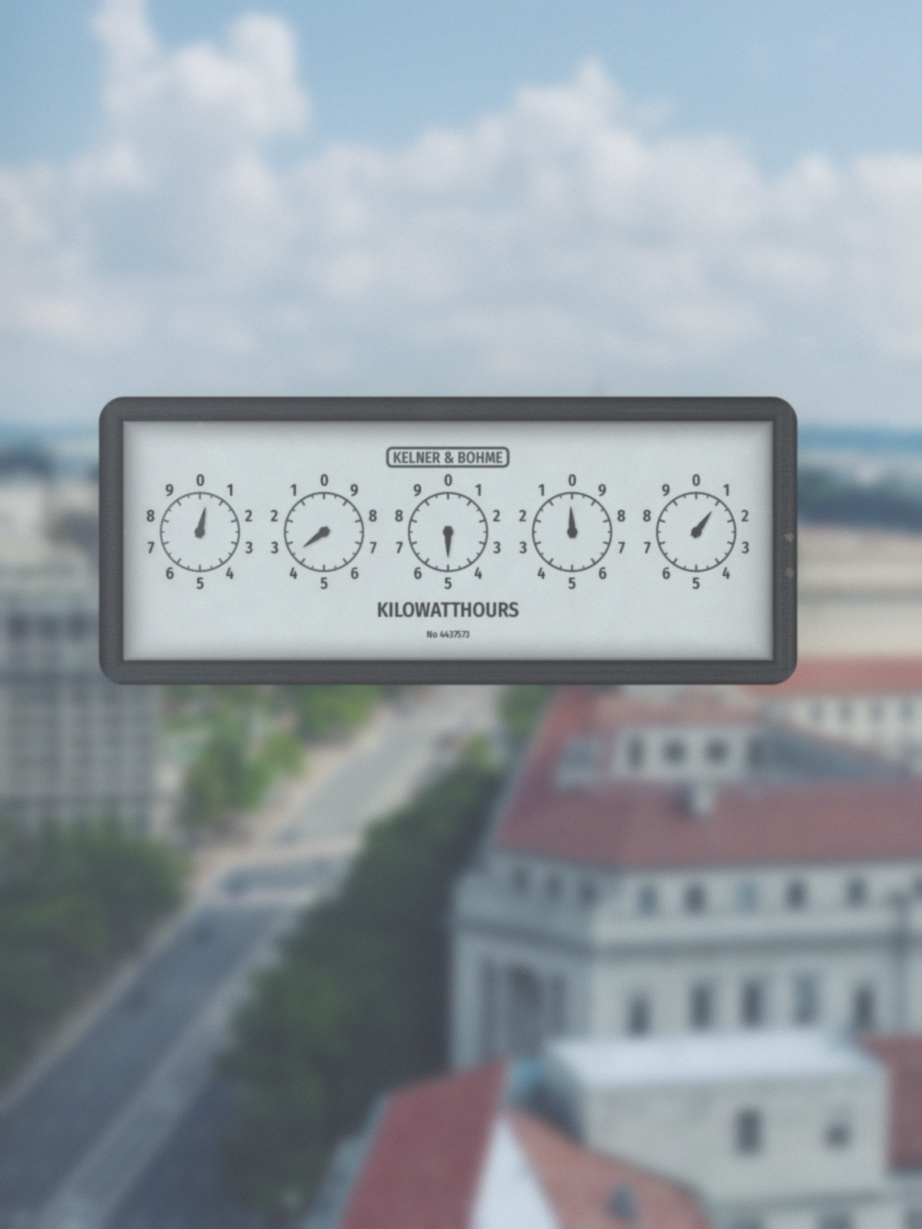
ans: {"value": 3501, "unit": "kWh"}
